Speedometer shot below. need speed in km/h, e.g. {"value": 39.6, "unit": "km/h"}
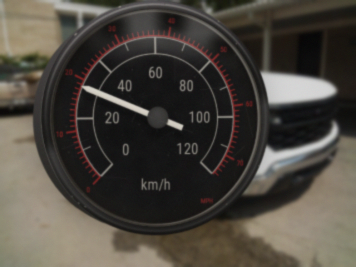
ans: {"value": 30, "unit": "km/h"}
